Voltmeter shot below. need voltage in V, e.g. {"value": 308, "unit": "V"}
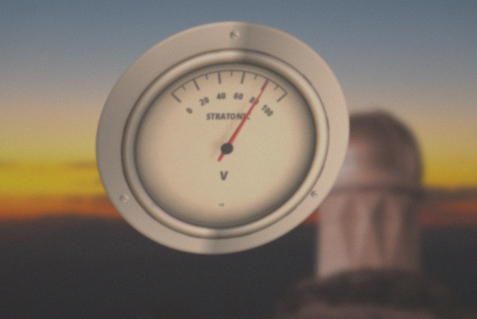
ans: {"value": 80, "unit": "V"}
